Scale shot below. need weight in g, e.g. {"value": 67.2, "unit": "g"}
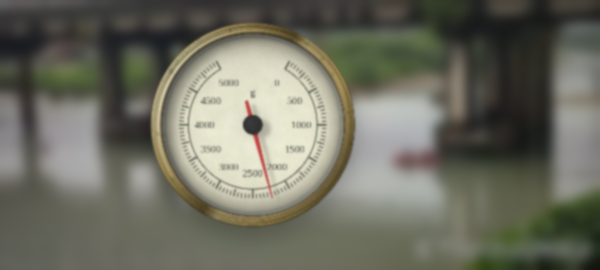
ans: {"value": 2250, "unit": "g"}
